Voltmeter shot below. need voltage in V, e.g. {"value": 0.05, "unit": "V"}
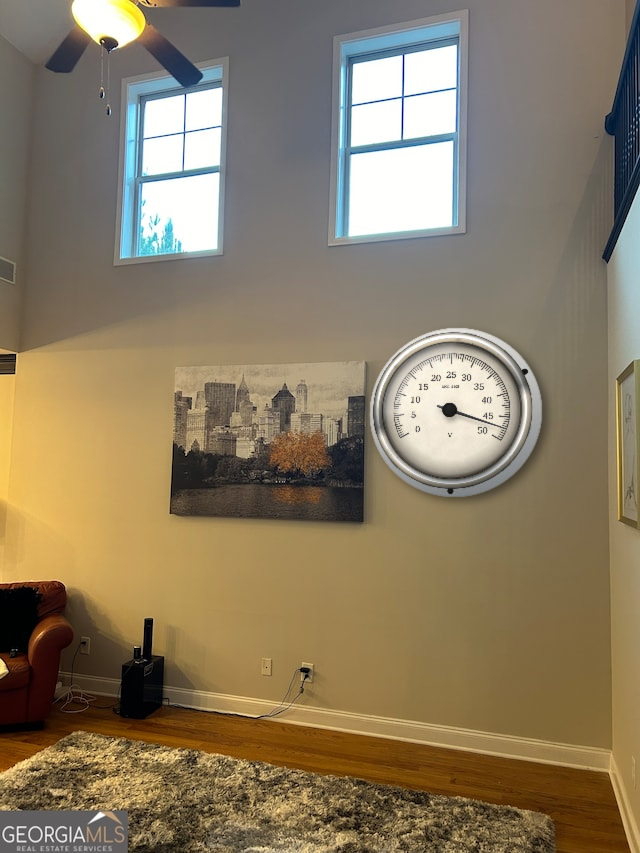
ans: {"value": 47.5, "unit": "V"}
